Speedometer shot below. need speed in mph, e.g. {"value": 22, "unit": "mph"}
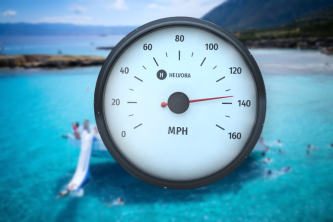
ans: {"value": 135, "unit": "mph"}
